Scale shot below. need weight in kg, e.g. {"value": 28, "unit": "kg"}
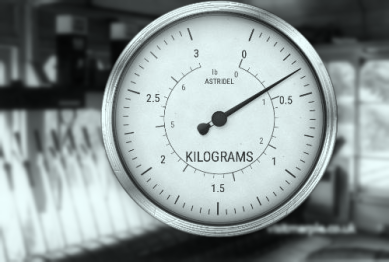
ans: {"value": 0.35, "unit": "kg"}
